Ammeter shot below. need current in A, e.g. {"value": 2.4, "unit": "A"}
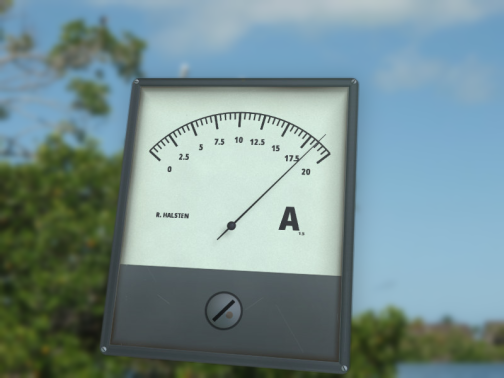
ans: {"value": 18.5, "unit": "A"}
